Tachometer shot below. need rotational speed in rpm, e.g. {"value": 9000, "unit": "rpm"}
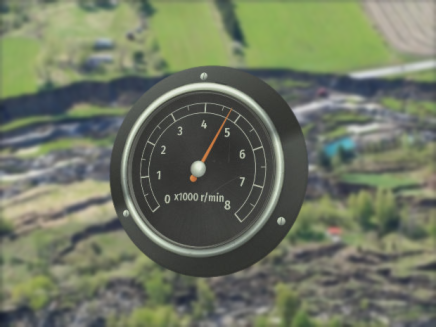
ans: {"value": 4750, "unit": "rpm"}
